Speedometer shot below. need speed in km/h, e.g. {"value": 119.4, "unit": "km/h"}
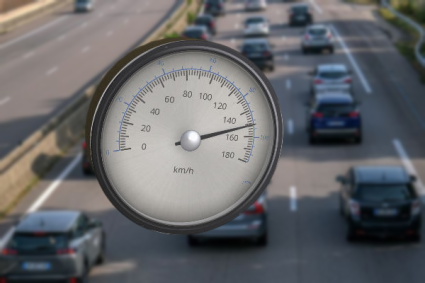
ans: {"value": 150, "unit": "km/h"}
